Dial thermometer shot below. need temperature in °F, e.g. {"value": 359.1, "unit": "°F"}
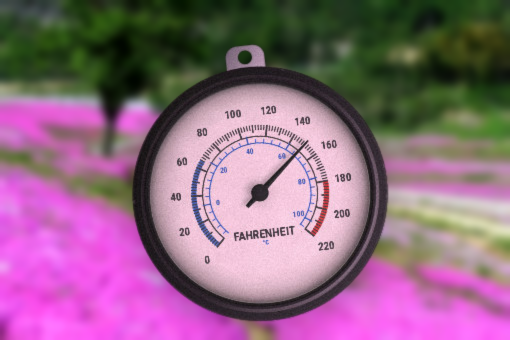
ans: {"value": 150, "unit": "°F"}
